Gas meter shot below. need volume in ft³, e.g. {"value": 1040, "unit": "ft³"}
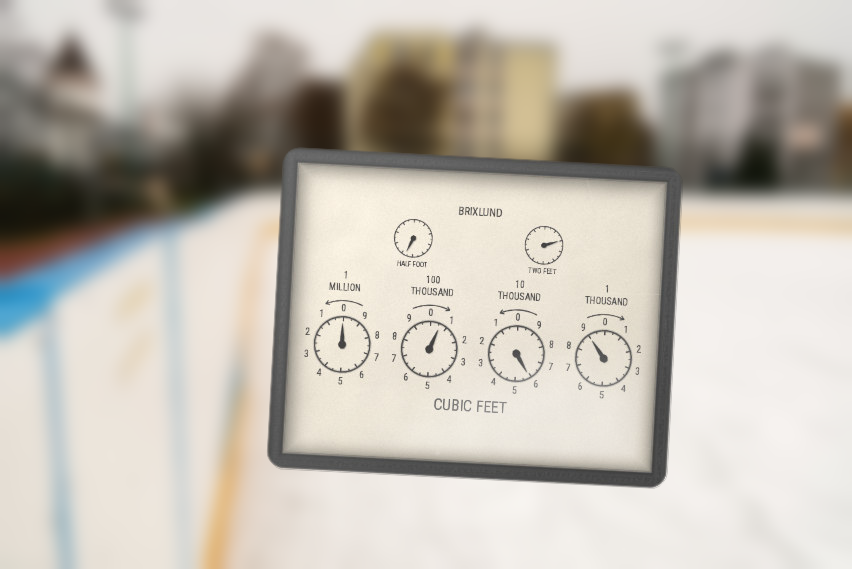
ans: {"value": 5900, "unit": "ft³"}
